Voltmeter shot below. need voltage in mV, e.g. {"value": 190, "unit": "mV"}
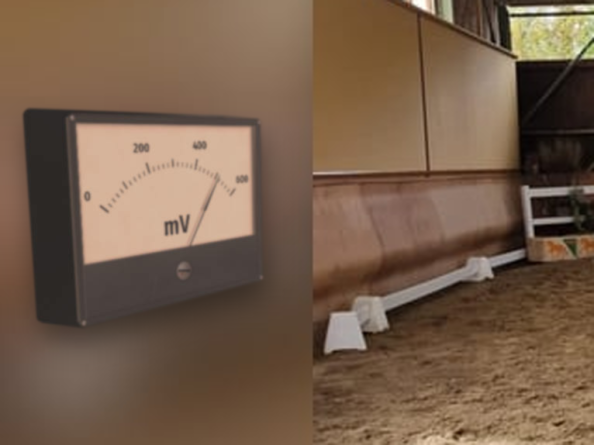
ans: {"value": 500, "unit": "mV"}
